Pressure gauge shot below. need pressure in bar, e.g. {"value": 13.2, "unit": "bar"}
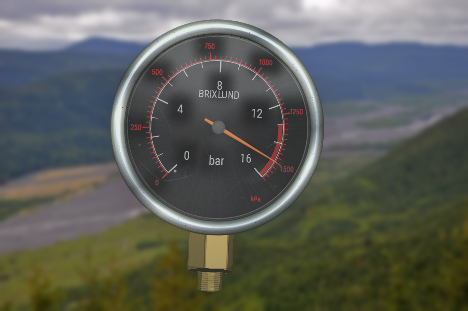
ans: {"value": 15, "unit": "bar"}
